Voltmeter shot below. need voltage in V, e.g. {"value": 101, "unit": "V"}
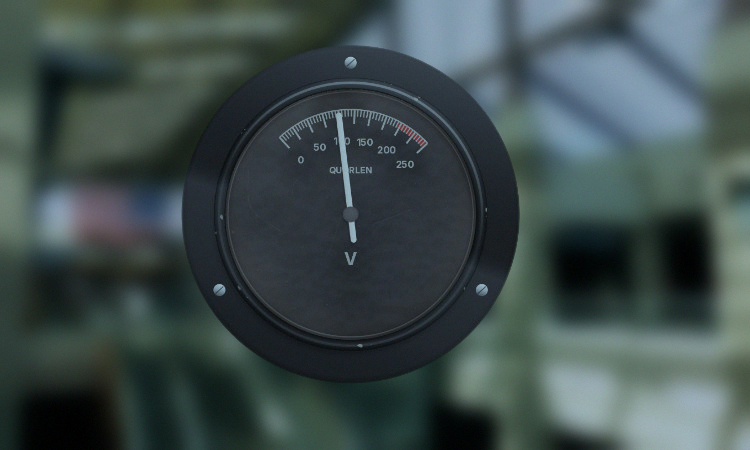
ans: {"value": 100, "unit": "V"}
